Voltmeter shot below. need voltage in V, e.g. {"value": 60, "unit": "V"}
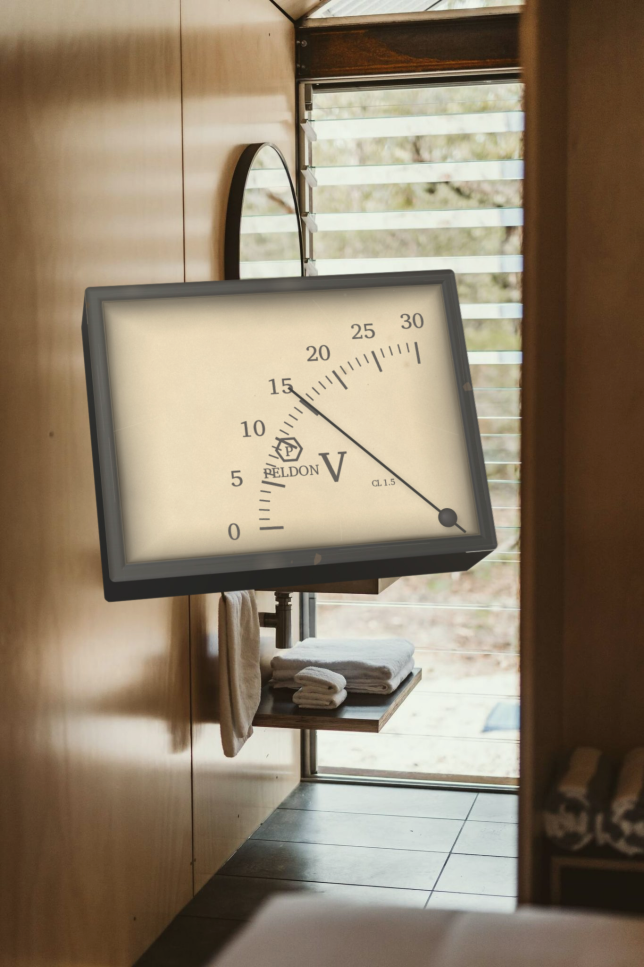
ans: {"value": 15, "unit": "V"}
